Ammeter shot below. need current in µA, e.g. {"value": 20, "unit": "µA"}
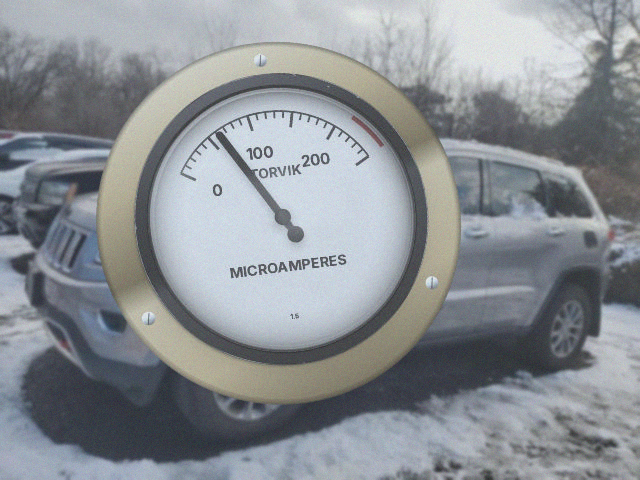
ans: {"value": 60, "unit": "µA"}
